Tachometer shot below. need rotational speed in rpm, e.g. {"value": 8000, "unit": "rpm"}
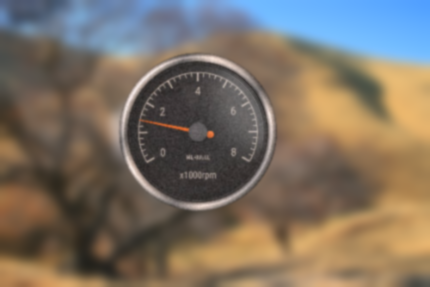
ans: {"value": 1400, "unit": "rpm"}
